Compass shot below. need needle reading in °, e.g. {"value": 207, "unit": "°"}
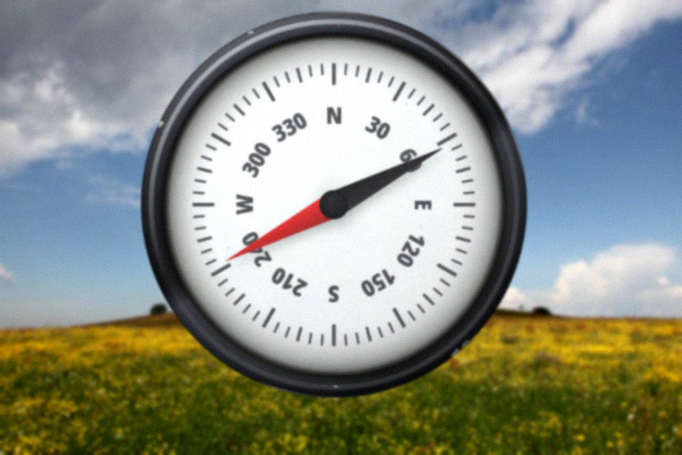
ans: {"value": 242.5, "unit": "°"}
